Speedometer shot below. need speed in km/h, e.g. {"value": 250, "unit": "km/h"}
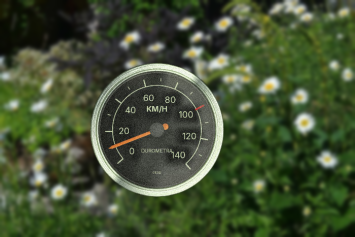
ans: {"value": 10, "unit": "km/h"}
